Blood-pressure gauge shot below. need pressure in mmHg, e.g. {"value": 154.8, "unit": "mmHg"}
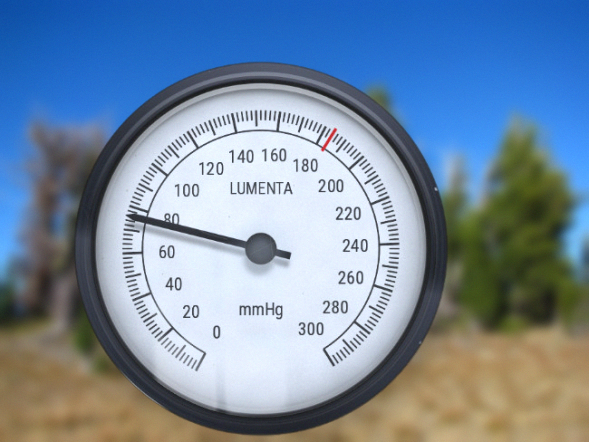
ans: {"value": 76, "unit": "mmHg"}
